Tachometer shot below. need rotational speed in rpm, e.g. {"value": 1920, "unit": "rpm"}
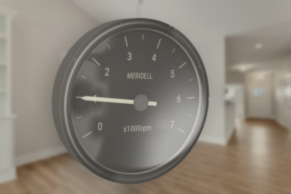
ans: {"value": 1000, "unit": "rpm"}
